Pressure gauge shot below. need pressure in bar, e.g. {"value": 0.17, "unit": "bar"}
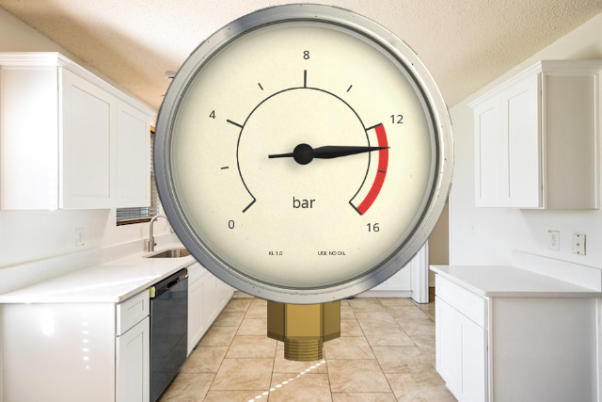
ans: {"value": 13, "unit": "bar"}
